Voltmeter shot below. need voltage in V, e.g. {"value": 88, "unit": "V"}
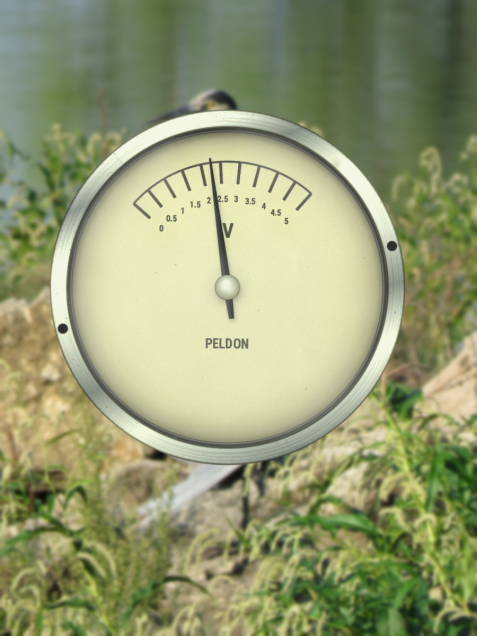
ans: {"value": 2.25, "unit": "V"}
